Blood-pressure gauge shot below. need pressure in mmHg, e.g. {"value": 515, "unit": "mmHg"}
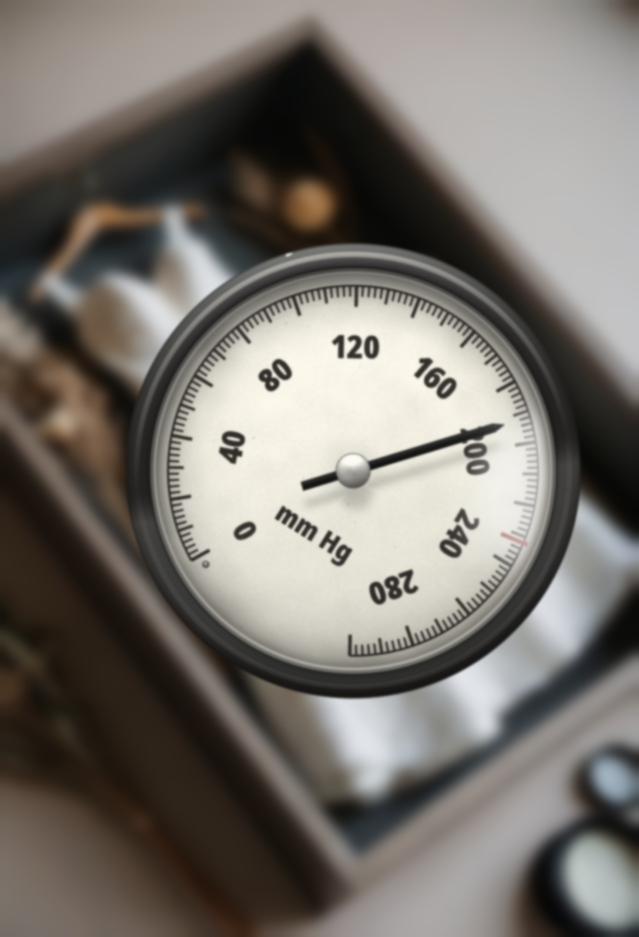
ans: {"value": 192, "unit": "mmHg"}
